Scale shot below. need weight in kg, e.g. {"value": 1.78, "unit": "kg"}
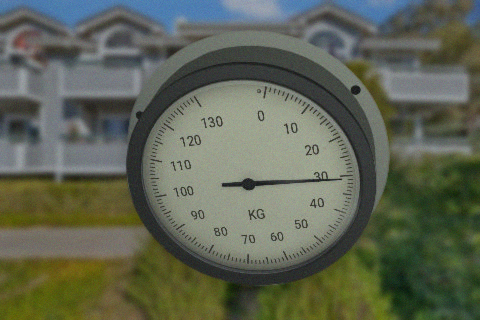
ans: {"value": 30, "unit": "kg"}
